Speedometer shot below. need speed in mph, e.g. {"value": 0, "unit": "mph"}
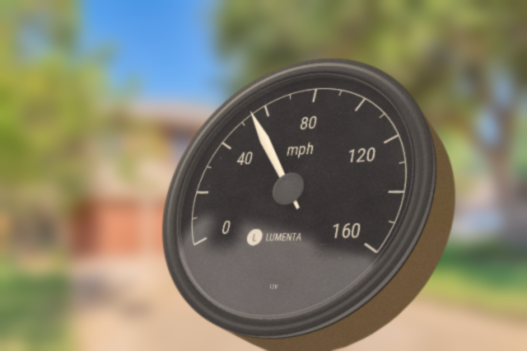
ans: {"value": 55, "unit": "mph"}
